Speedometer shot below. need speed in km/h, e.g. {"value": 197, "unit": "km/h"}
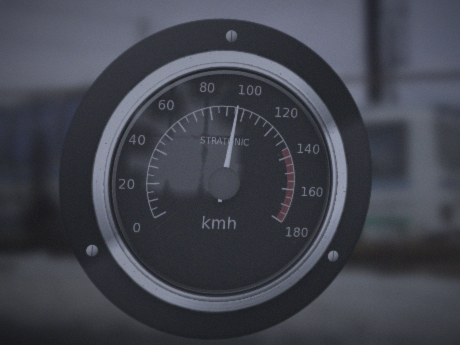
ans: {"value": 95, "unit": "km/h"}
